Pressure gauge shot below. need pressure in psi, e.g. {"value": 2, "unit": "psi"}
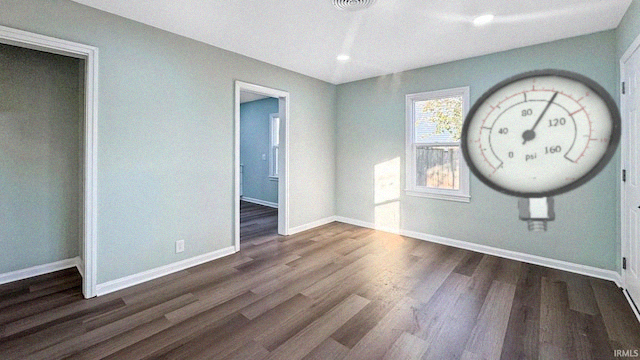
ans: {"value": 100, "unit": "psi"}
